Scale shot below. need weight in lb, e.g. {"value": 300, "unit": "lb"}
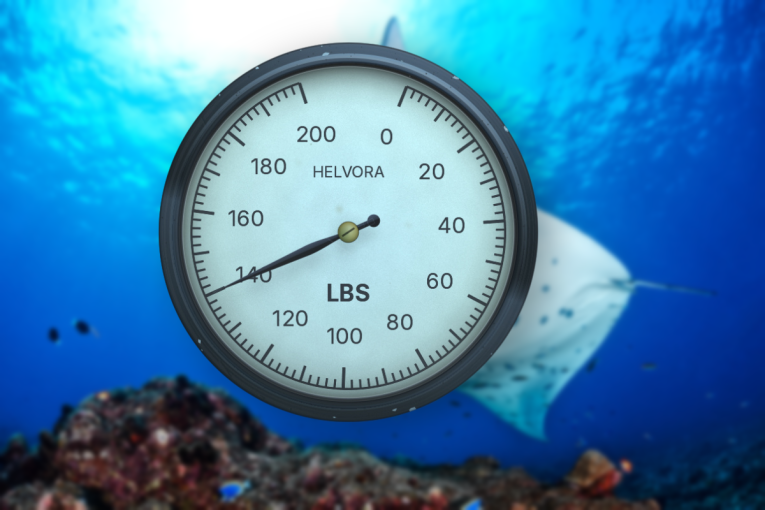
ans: {"value": 140, "unit": "lb"}
